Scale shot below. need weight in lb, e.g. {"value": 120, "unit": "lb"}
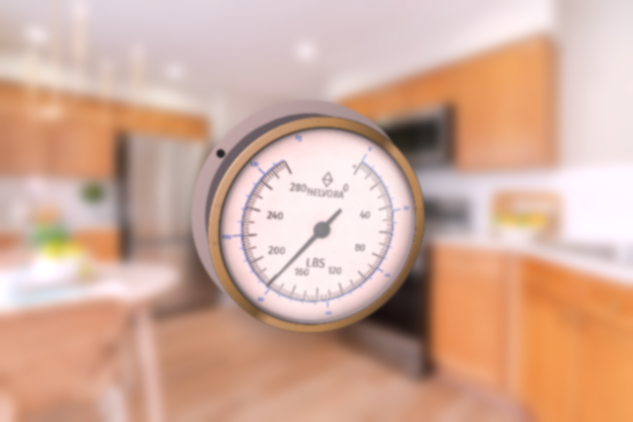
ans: {"value": 180, "unit": "lb"}
